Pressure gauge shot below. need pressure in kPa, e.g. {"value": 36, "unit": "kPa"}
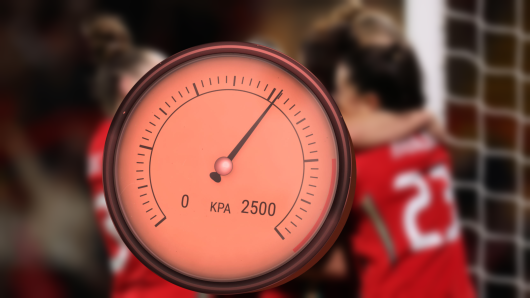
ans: {"value": 1550, "unit": "kPa"}
